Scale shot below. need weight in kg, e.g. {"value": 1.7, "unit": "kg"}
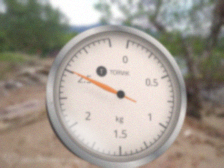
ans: {"value": 2.5, "unit": "kg"}
